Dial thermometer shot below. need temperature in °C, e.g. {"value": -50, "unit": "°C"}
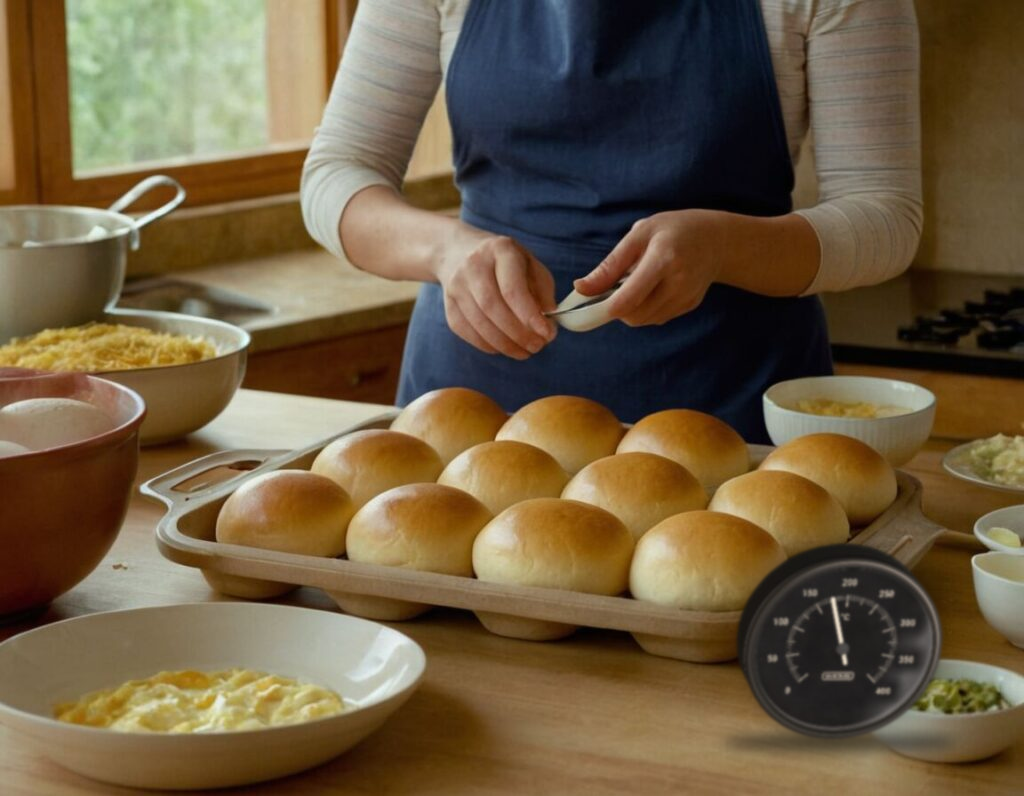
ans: {"value": 175, "unit": "°C"}
